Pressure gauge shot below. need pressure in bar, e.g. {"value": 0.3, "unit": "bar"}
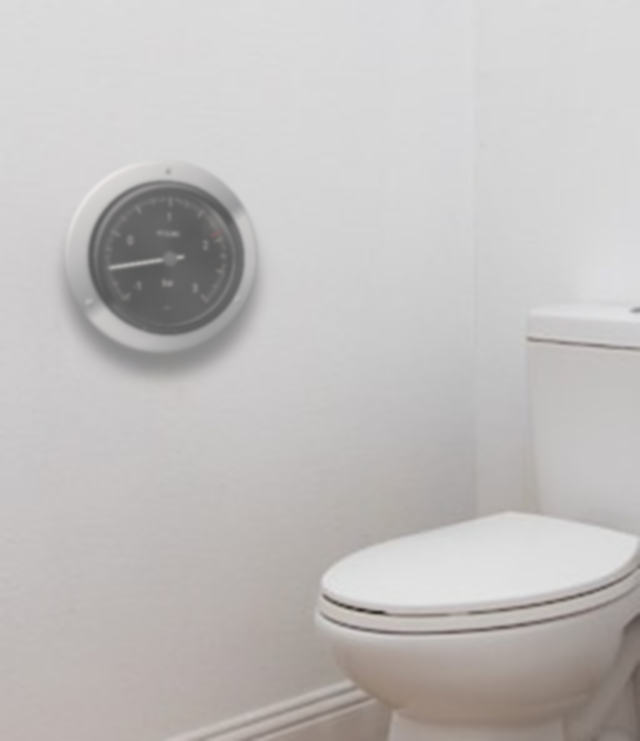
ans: {"value": -0.5, "unit": "bar"}
